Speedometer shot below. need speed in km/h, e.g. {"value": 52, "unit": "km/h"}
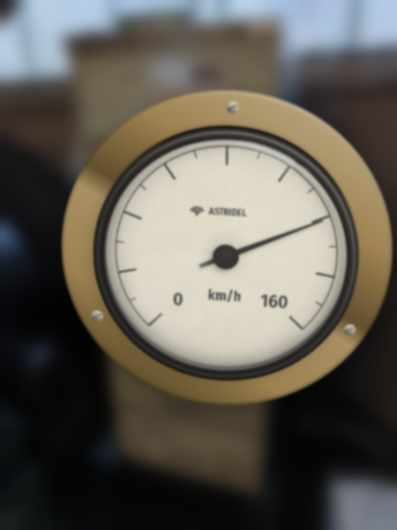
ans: {"value": 120, "unit": "km/h"}
